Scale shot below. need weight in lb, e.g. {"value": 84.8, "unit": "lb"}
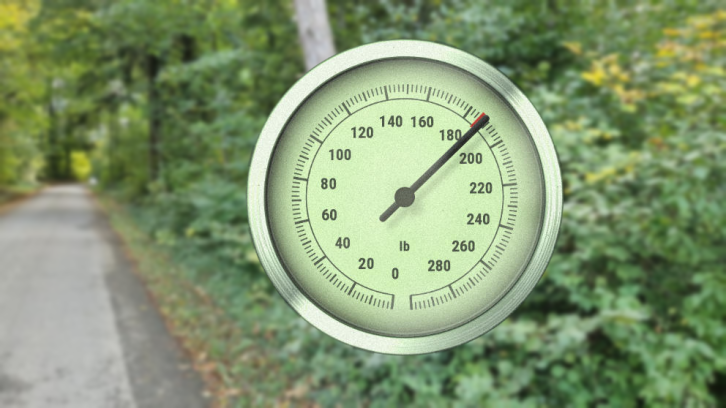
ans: {"value": 188, "unit": "lb"}
